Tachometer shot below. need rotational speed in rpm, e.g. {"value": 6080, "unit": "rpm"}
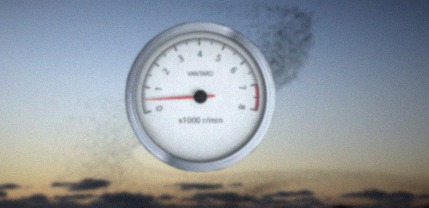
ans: {"value": 500, "unit": "rpm"}
